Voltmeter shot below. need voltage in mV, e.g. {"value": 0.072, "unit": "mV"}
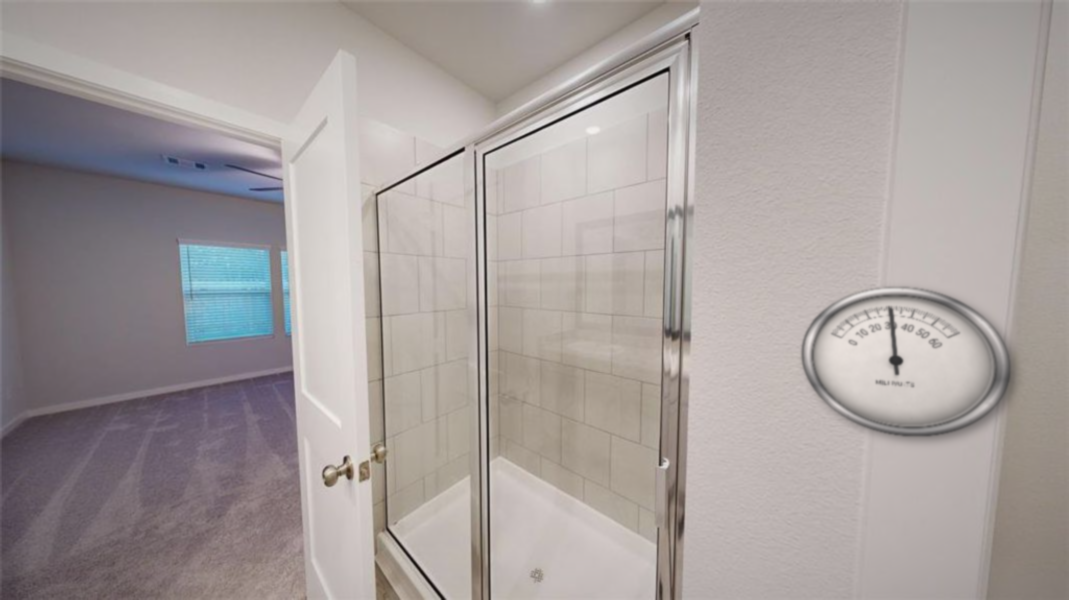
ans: {"value": 30, "unit": "mV"}
